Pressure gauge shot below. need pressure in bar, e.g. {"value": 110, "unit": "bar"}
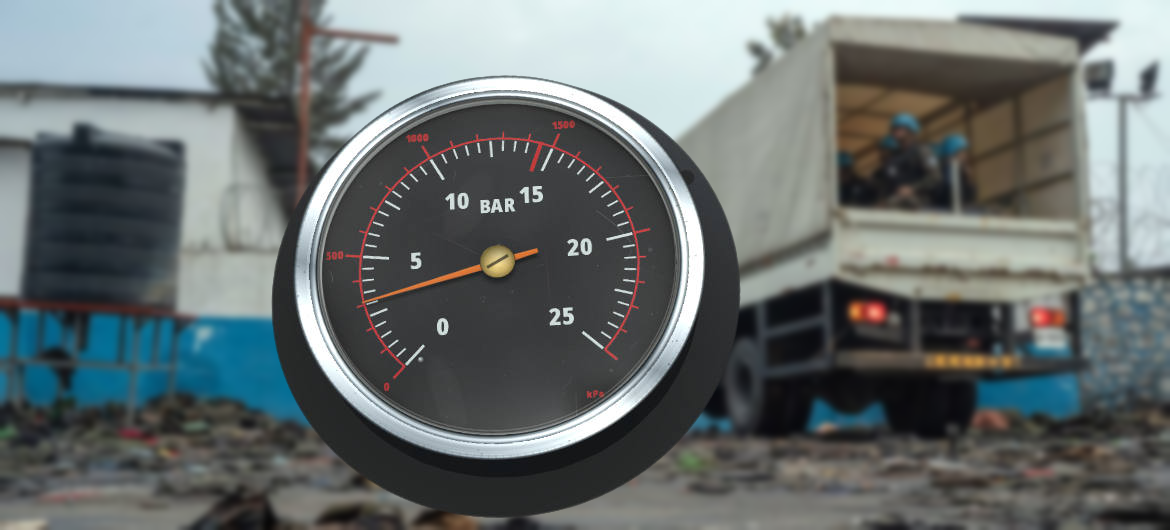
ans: {"value": 3, "unit": "bar"}
